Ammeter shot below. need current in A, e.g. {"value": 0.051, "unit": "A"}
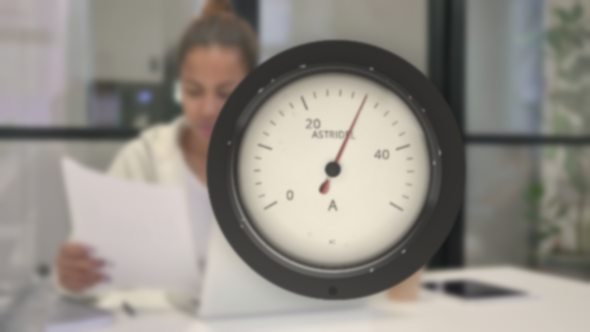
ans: {"value": 30, "unit": "A"}
